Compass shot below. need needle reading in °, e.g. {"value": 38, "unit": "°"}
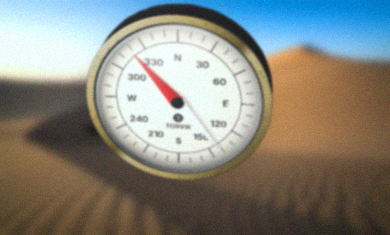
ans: {"value": 320, "unit": "°"}
